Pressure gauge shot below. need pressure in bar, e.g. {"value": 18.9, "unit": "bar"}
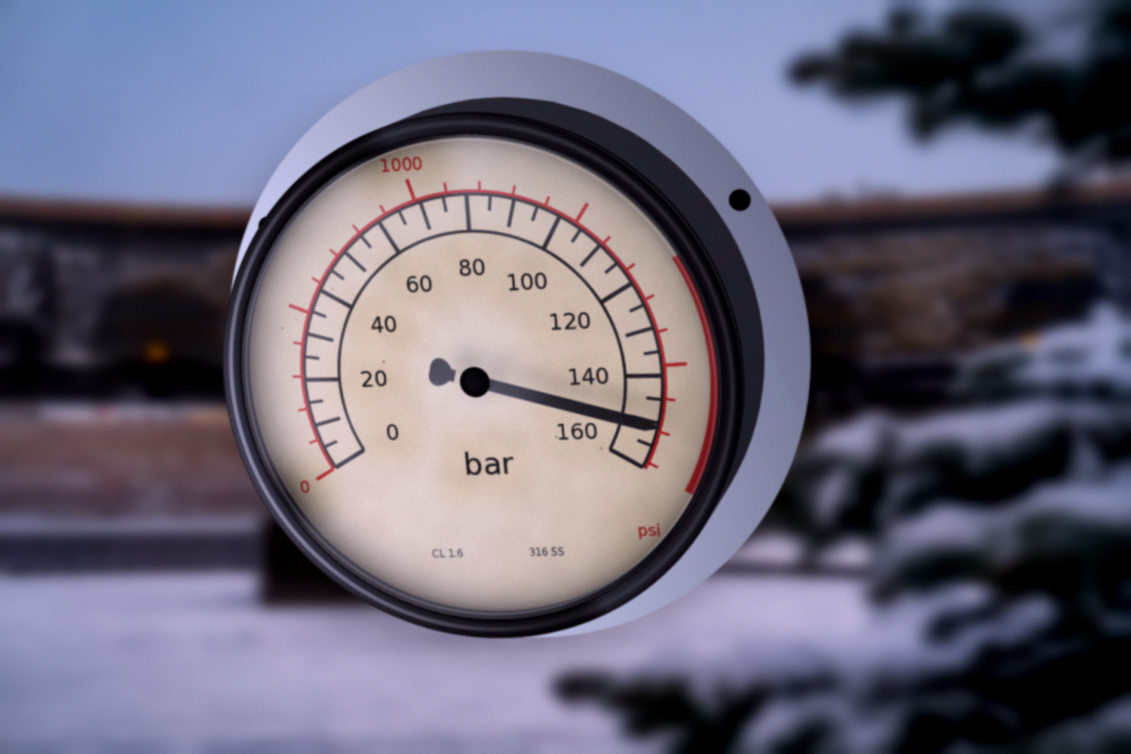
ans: {"value": 150, "unit": "bar"}
